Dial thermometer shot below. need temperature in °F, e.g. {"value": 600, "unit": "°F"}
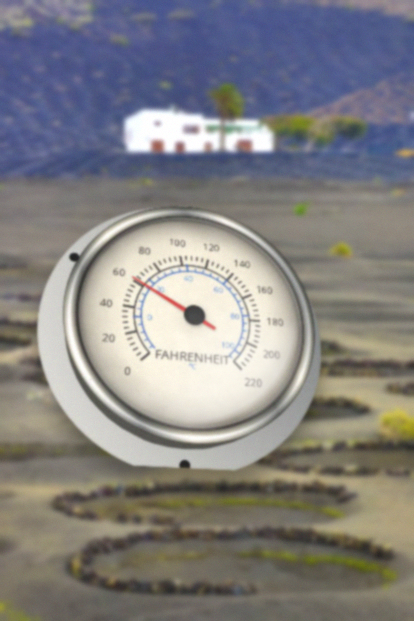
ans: {"value": 60, "unit": "°F"}
